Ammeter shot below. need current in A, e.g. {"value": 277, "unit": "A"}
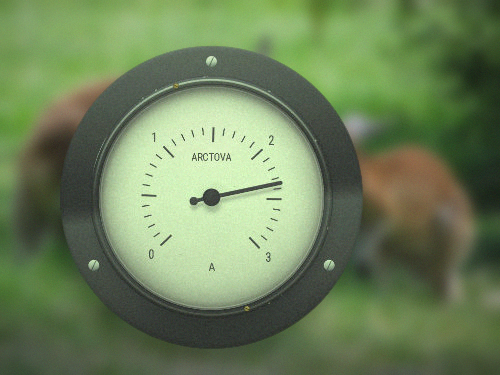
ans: {"value": 2.35, "unit": "A"}
